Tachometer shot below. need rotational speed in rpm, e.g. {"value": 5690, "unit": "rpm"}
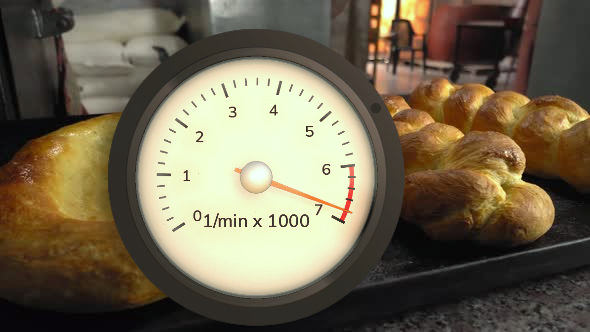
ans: {"value": 6800, "unit": "rpm"}
